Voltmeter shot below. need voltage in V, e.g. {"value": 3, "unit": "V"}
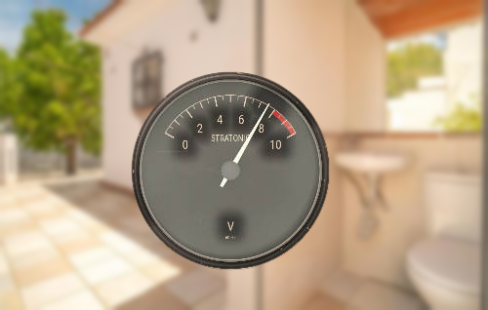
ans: {"value": 7.5, "unit": "V"}
